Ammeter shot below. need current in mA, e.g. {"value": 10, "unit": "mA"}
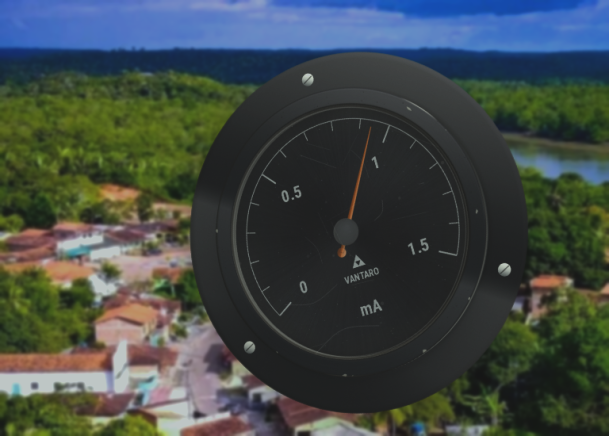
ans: {"value": 0.95, "unit": "mA"}
